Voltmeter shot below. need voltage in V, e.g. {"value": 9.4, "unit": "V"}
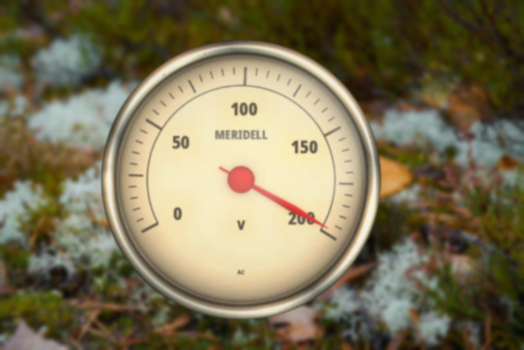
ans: {"value": 197.5, "unit": "V"}
